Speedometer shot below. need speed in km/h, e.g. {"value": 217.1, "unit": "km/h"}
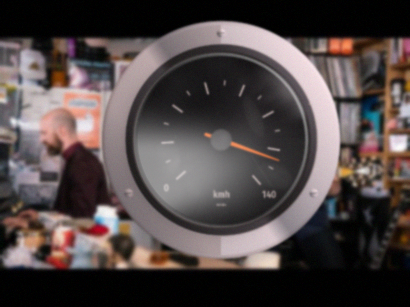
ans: {"value": 125, "unit": "km/h"}
